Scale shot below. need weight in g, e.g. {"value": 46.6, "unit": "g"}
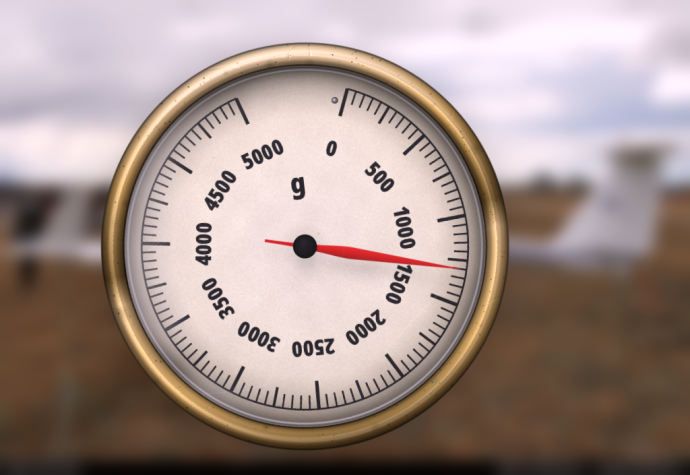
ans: {"value": 1300, "unit": "g"}
